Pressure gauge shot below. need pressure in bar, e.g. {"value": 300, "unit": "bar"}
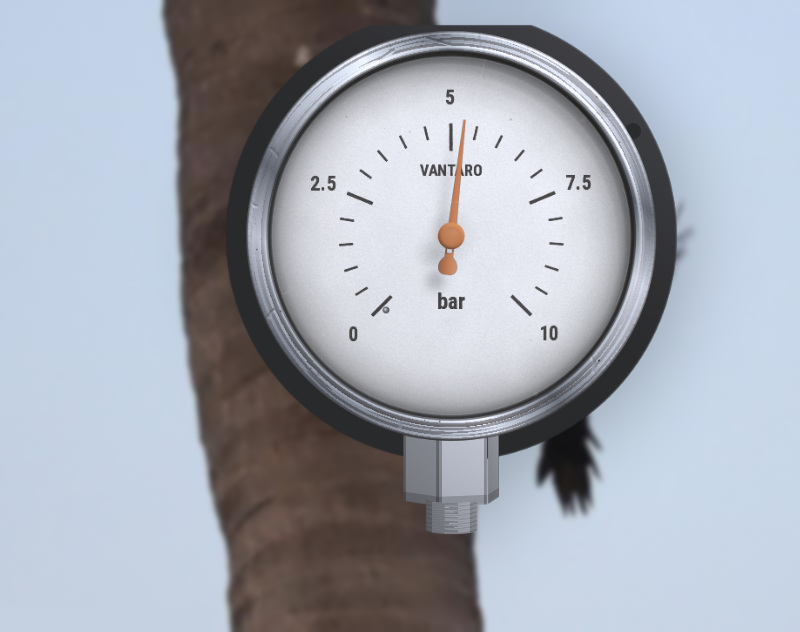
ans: {"value": 5.25, "unit": "bar"}
